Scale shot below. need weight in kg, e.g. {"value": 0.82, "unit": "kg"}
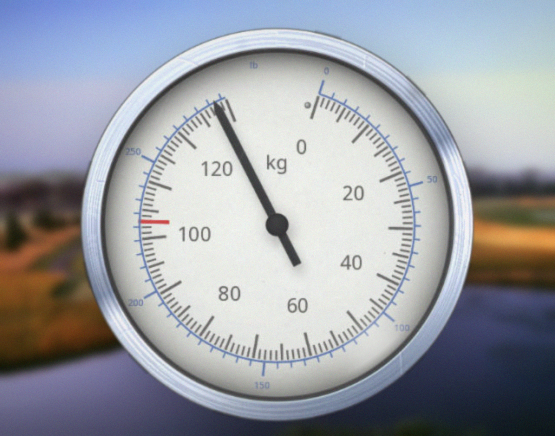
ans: {"value": 128, "unit": "kg"}
